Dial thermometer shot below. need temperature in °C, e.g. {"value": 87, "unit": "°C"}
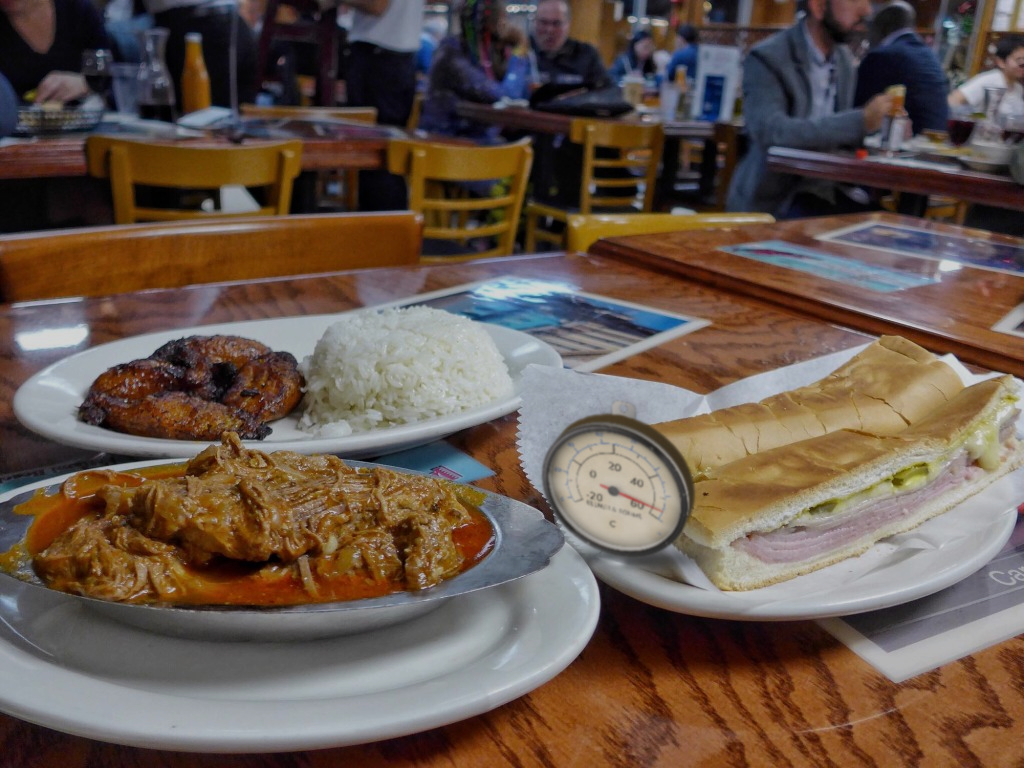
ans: {"value": 55, "unit": "°C"}
